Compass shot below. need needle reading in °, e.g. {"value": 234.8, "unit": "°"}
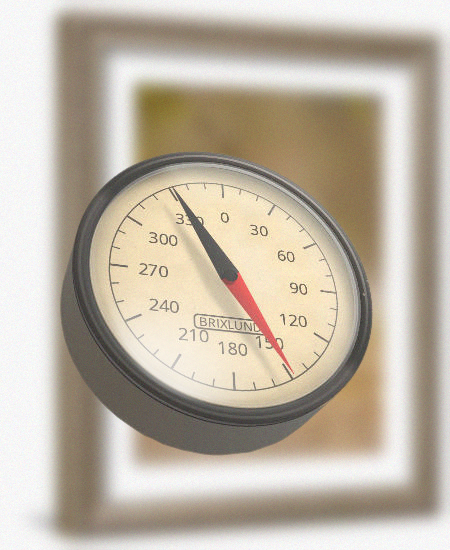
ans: {"value": 150, "unit": "°"}
